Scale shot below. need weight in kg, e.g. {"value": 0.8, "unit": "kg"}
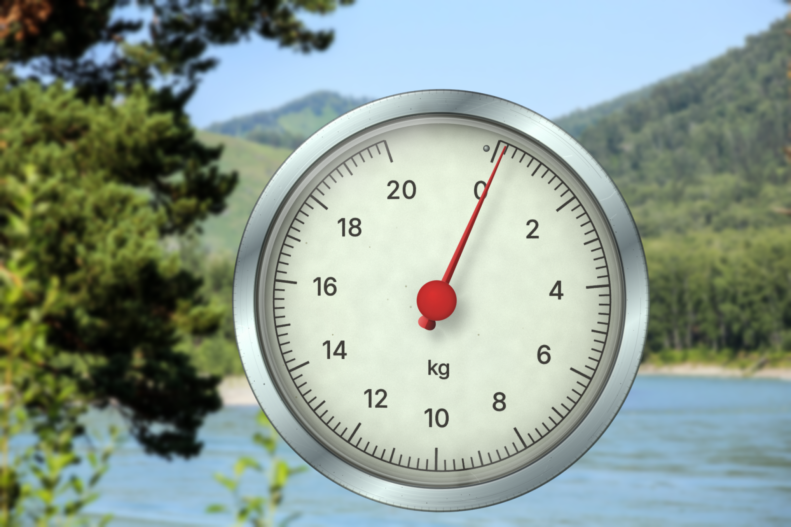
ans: {"value": 0.2, "unit": "kg"}
